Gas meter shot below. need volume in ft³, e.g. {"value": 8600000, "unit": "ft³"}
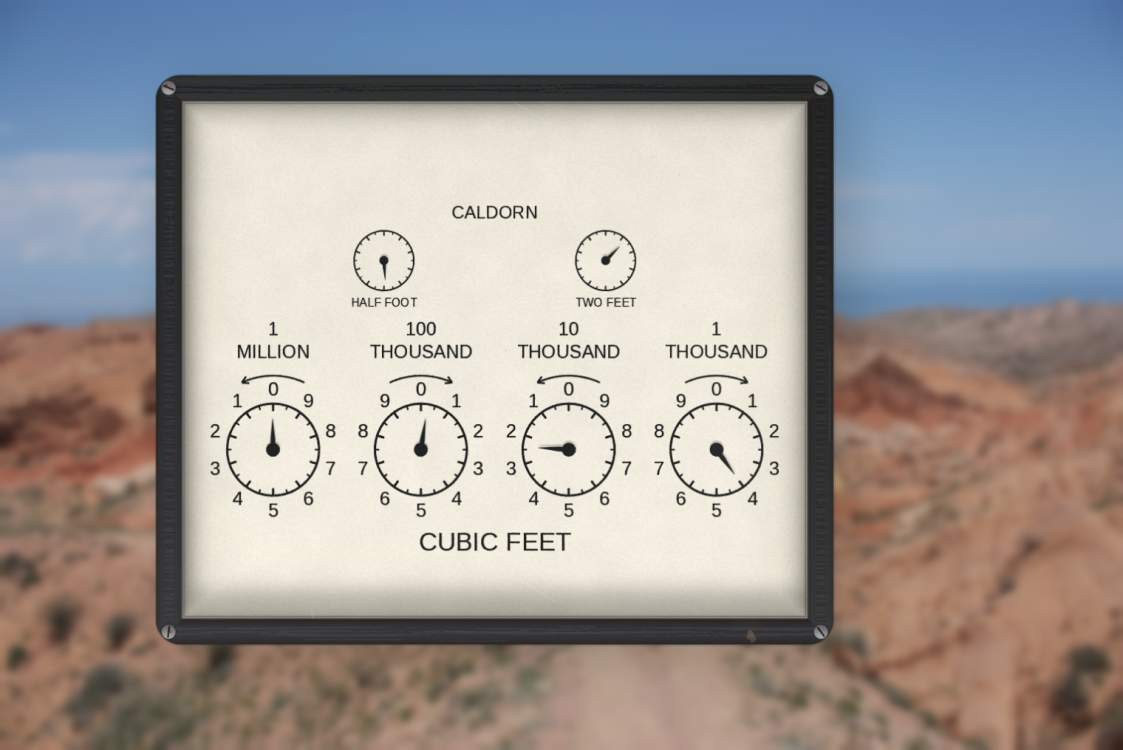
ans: {"value": 2400, "unit": "ft³"}
